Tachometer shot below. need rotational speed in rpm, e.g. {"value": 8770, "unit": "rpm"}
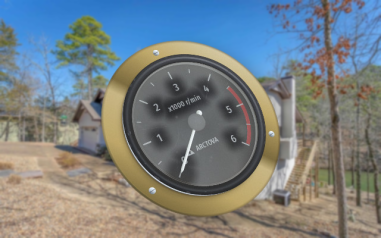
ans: {"value": 0, "unit": "rpm"}
